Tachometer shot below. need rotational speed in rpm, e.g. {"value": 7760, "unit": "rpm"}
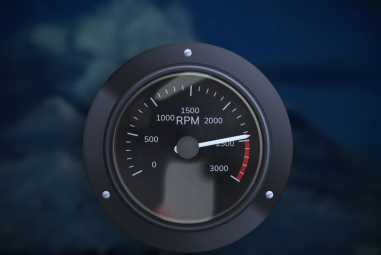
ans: {"value": 2450, "unit": "rpm"}
